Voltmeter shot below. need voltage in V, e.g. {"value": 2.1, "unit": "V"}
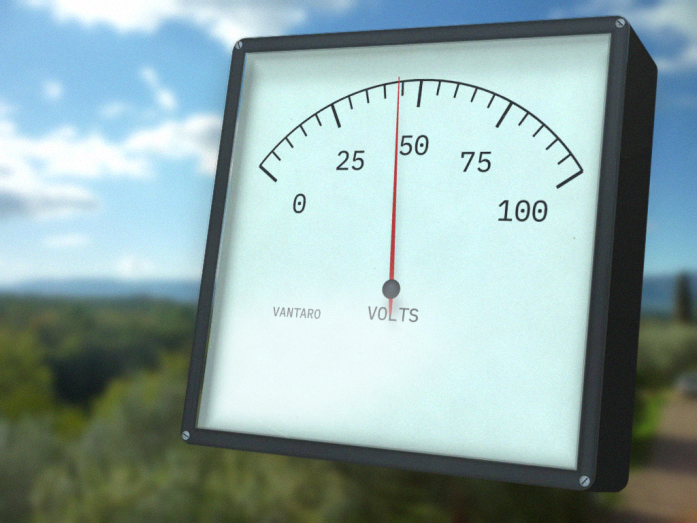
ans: {"value": 45, "unit": "V"}
